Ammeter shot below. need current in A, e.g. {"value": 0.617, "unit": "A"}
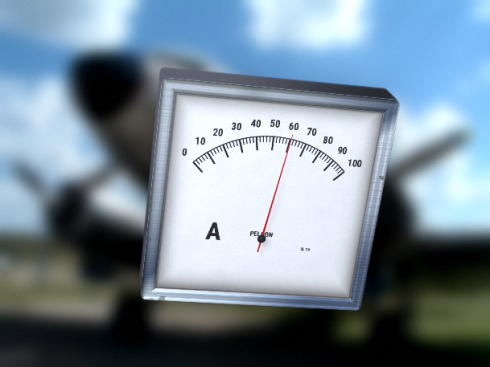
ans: {"value": 60, "unit": "A"}
